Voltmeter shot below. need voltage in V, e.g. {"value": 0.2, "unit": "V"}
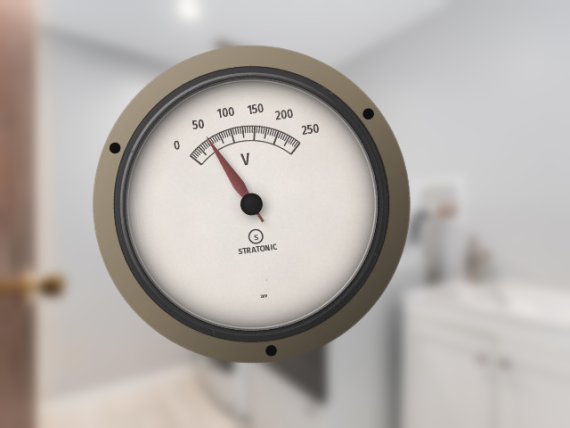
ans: {"value": 50, "unit": "V"}
